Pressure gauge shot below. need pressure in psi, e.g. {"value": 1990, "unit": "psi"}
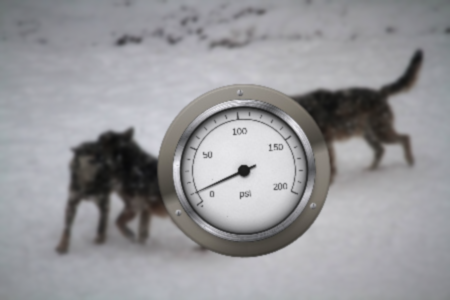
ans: {"value": 10, "unit": "psi"}
